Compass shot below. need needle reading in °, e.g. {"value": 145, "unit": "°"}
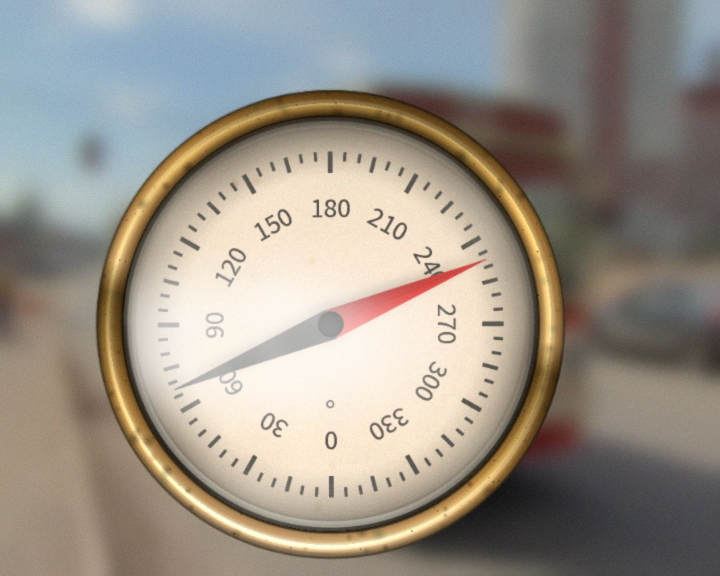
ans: {"value": 247.5, "unit": "°"}
